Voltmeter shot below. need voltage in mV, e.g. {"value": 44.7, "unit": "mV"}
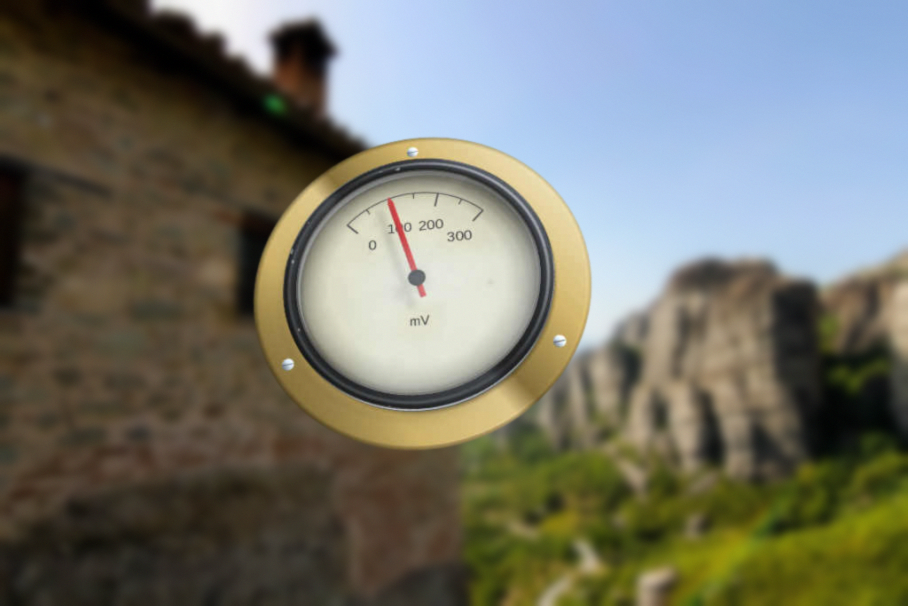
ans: {"value": 100, "unit": "mV"}
